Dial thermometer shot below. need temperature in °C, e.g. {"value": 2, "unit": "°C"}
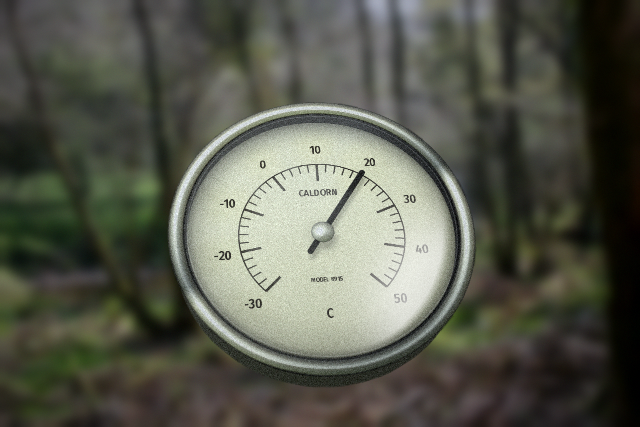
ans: {"value": 20, "unit": "°C"}
